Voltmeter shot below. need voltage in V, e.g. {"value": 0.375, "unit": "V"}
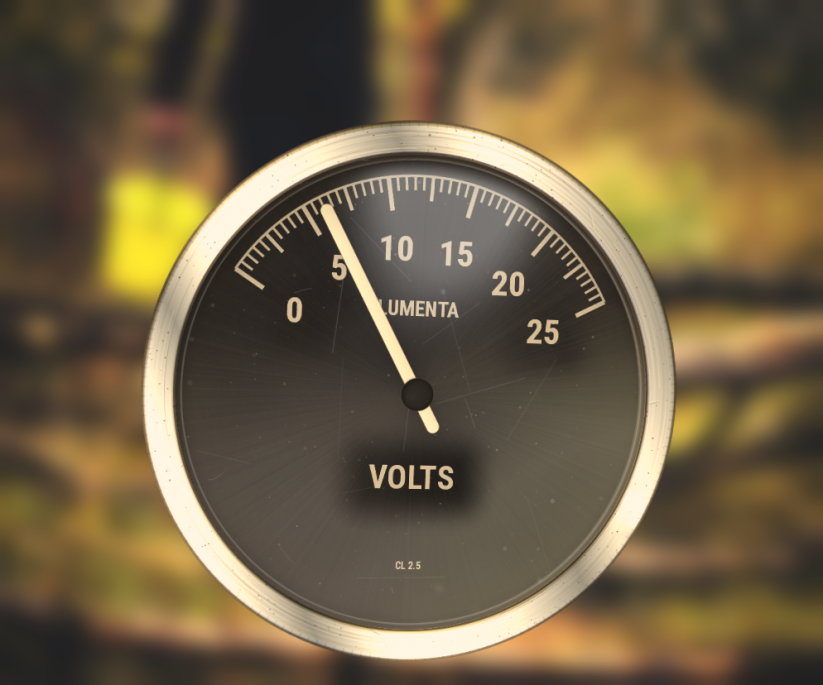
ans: {"value": 6, "unit": "V"}
